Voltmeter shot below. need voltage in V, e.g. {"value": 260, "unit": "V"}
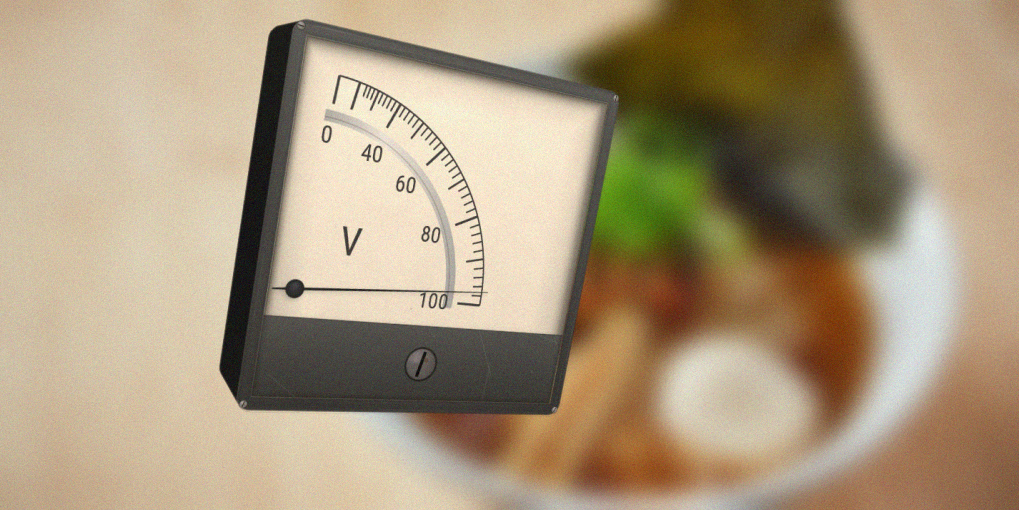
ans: {"value": 97, "unit": "V"}
